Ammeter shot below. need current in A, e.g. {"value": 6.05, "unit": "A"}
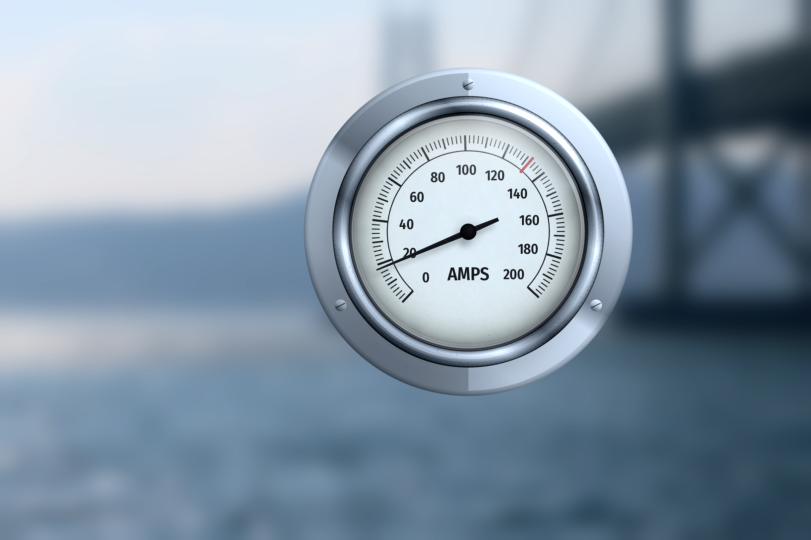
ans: {"value": 18, "unit": "A"}
